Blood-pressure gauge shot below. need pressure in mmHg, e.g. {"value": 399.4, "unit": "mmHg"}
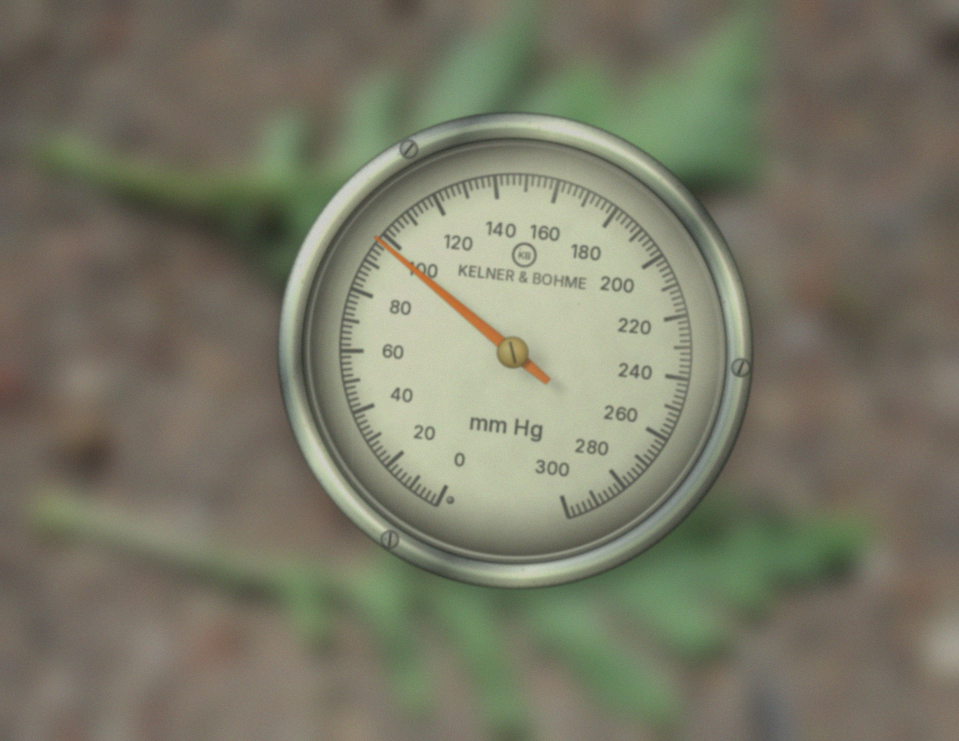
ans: {"value": 98, "unit": "mmHg"}
